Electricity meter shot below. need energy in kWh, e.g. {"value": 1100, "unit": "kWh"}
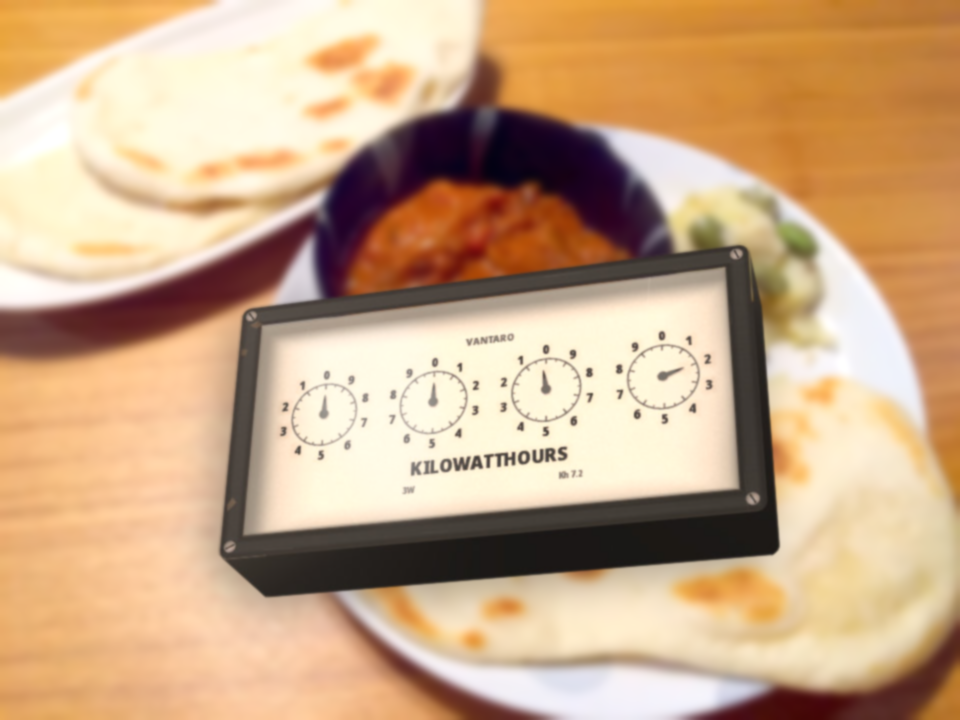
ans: {"value": 2, "unit": "kWh"}
